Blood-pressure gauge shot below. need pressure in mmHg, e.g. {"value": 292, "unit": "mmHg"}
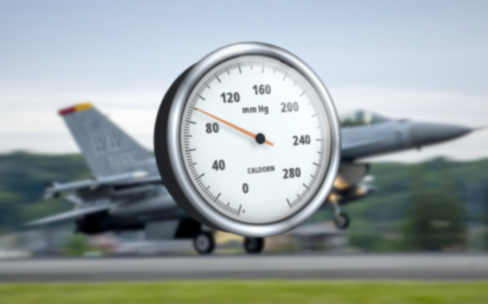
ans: {"value": 90, "unit": "mmHg"}
